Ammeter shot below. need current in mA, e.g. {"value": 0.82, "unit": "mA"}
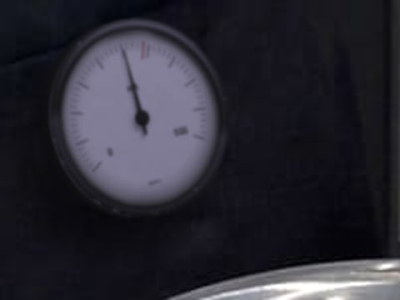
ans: {"value": 250, "unit": "mA"}
